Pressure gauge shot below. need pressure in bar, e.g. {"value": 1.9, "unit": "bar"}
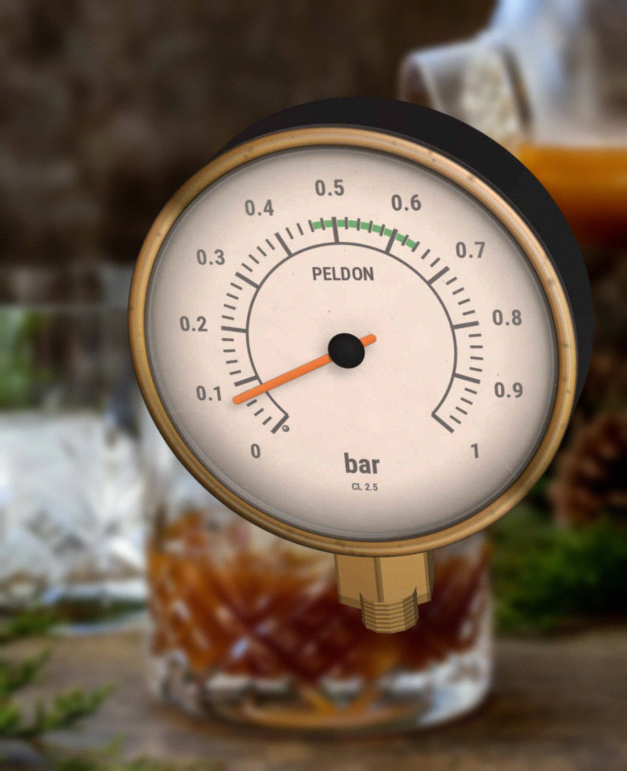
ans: {"value": 0.08, "unit": "bar"}
